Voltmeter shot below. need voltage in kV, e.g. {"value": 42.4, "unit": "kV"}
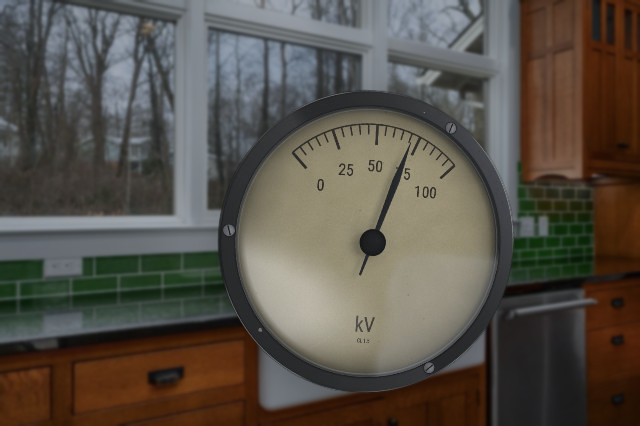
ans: {"value": 70, "unit": "kV"}
